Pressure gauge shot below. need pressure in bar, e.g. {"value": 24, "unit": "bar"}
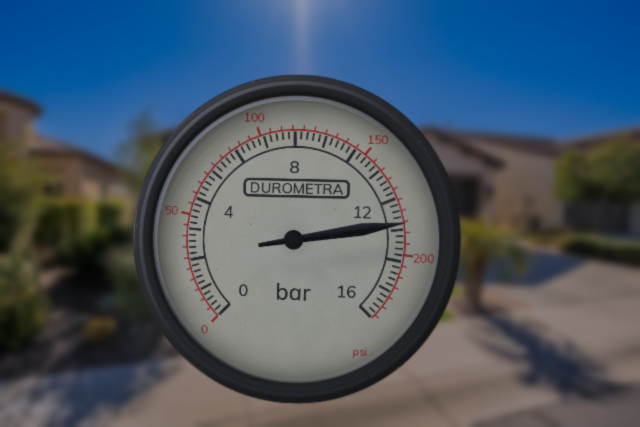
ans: {"value": 12.8, "unit": "bar"}
